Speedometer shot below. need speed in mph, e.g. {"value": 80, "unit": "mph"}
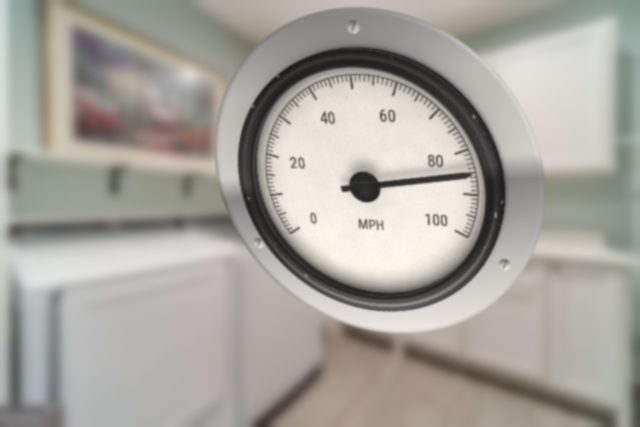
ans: {"value": 85, "unit": "mph"}
